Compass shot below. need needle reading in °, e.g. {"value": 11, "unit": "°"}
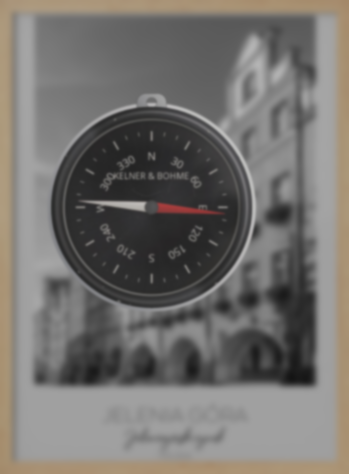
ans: {"value": 95, "unit": "°"}
